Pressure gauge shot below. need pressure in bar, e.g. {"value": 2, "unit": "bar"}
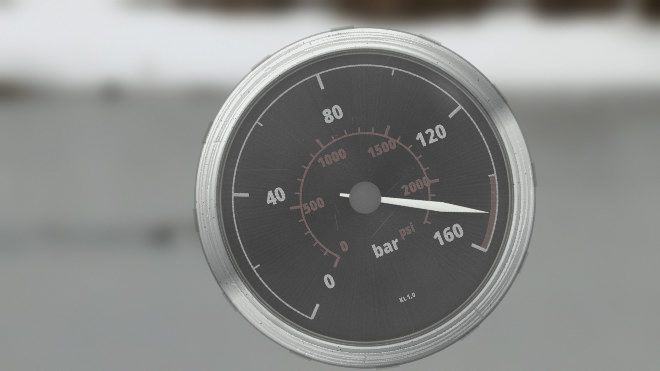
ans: {"value": 150, "unit": "bar"}
